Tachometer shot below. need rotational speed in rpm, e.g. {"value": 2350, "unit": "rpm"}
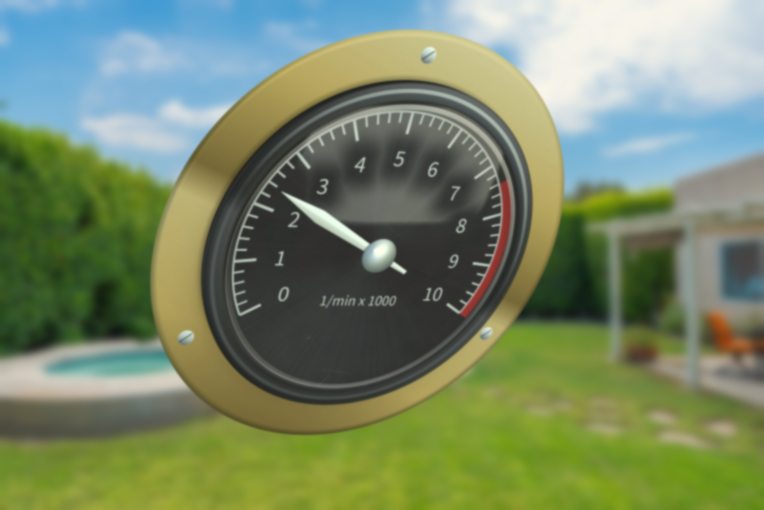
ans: {"value": 2400, "unit": "rpm"}
